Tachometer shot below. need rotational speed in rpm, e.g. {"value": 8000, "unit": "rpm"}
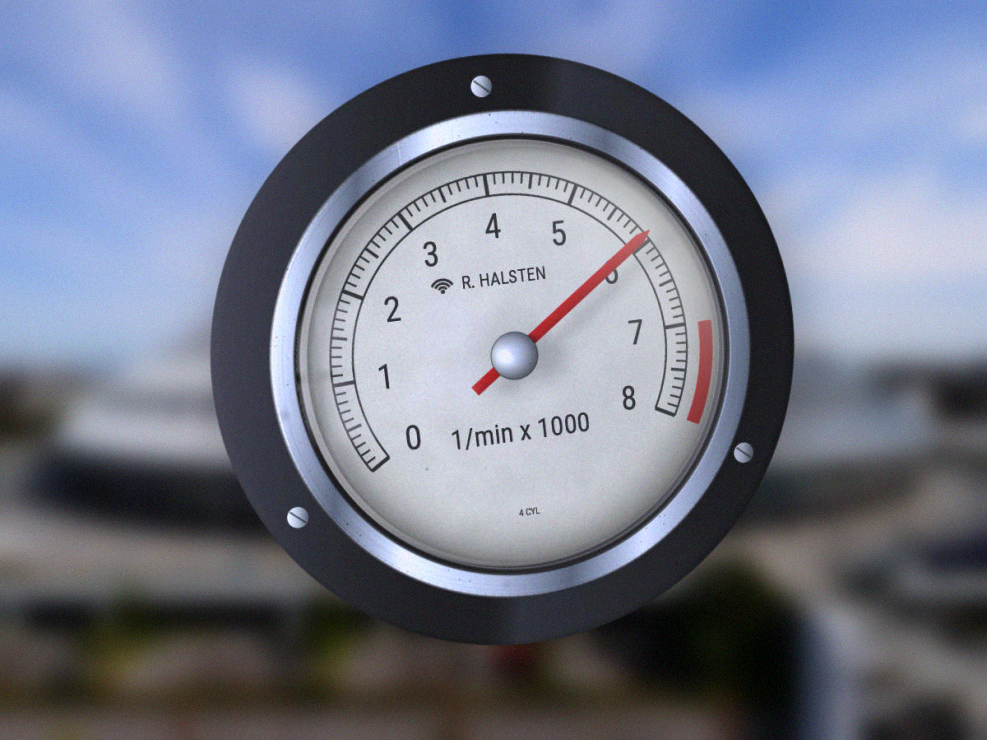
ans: {"value": 5900, "unit": "rpm"}
